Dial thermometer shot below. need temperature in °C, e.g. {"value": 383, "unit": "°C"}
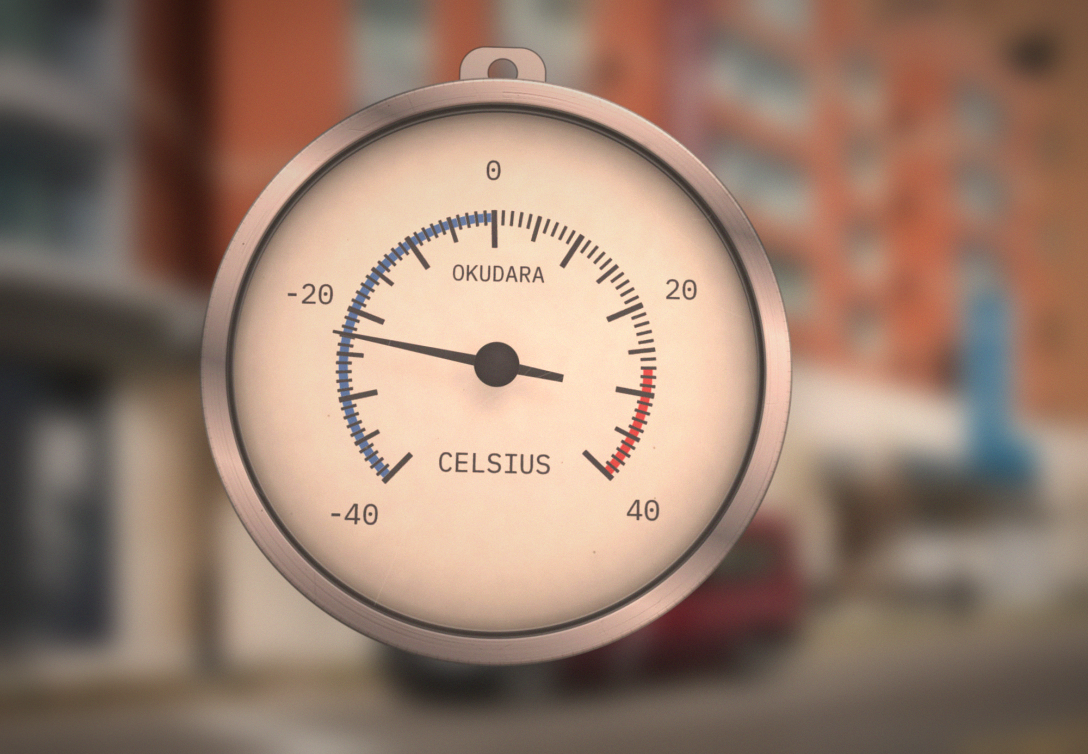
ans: {"value": -23, "unit": "°C"}
